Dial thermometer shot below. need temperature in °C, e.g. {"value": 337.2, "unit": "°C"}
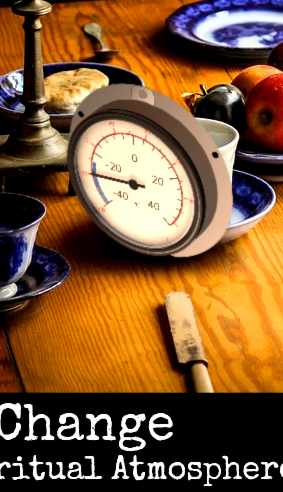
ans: {"value": -28, "unit": "°C"}
